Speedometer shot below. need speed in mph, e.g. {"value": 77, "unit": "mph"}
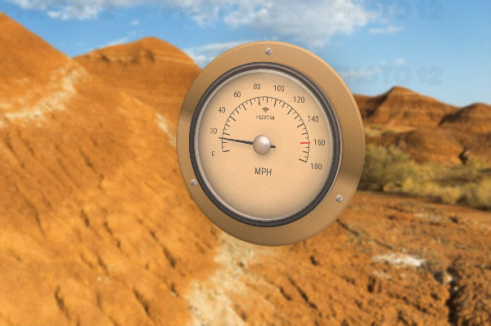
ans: {"value": 15, "unit": "mph"}
